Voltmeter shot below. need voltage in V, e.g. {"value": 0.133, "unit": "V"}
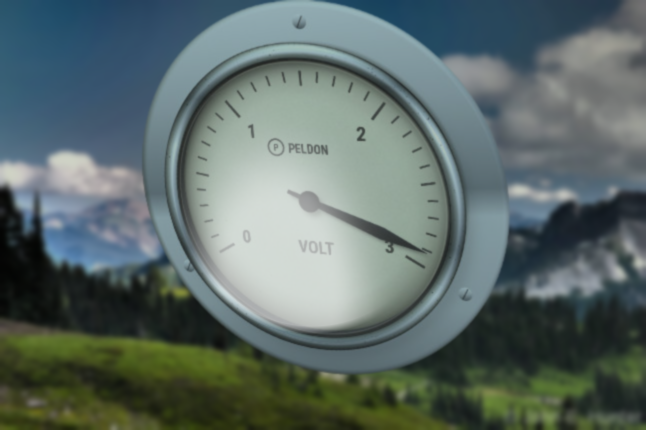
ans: {"value": 2.9, "unit": "V"}
